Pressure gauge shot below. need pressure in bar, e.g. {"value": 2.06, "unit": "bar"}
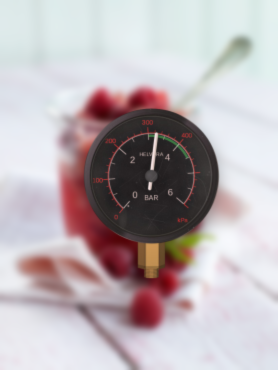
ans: {"value": 3.25, "unit": "bar"}
